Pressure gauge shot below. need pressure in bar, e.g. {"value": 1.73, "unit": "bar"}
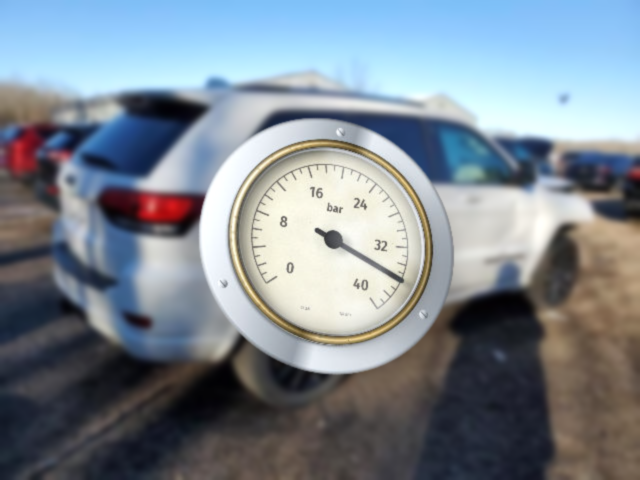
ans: {"value": 36, "unit": "bar"}
